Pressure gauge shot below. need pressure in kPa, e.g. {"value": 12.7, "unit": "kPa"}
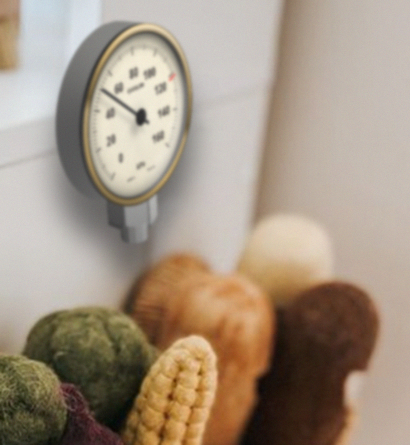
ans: {"value": 50, "unit": "kPa"}
